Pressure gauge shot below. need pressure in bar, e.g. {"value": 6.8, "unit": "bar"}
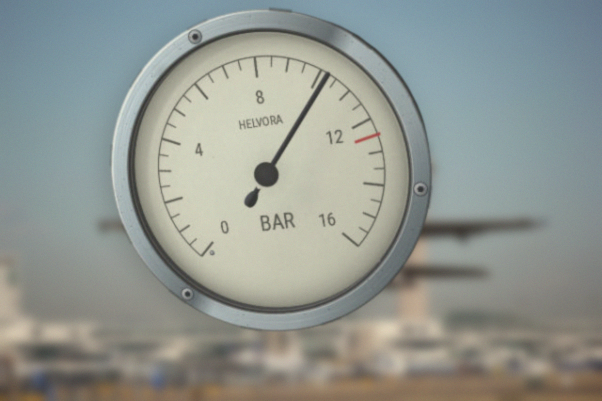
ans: {"value": 10.25, "unit": "bar"}
